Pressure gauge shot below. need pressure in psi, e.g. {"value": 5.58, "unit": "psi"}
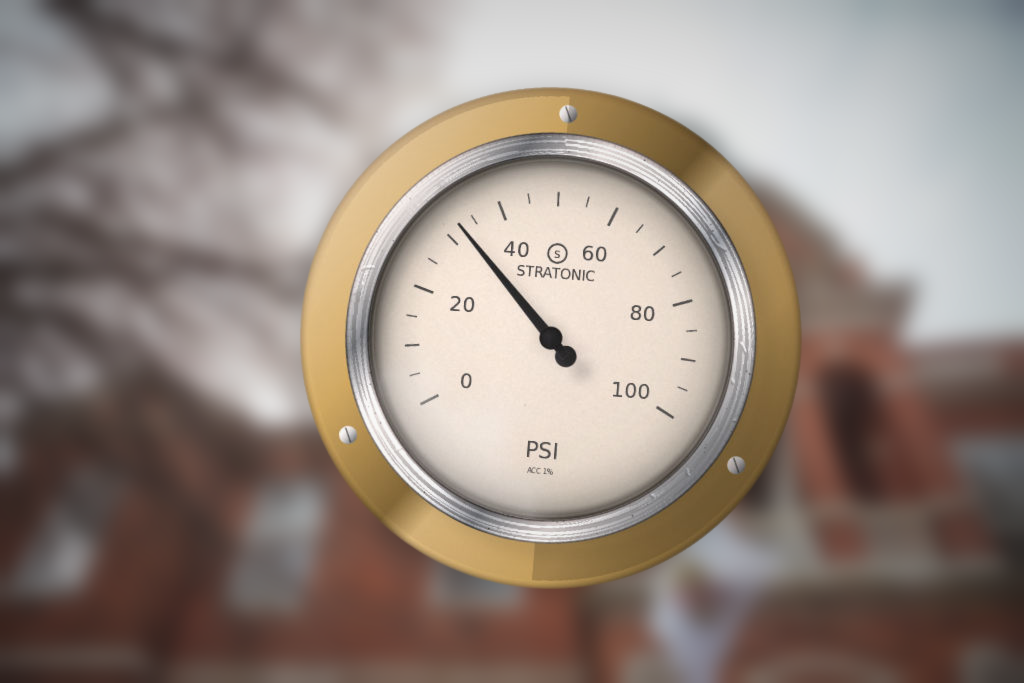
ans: {"value": 32.5, "unit": "psi"}
